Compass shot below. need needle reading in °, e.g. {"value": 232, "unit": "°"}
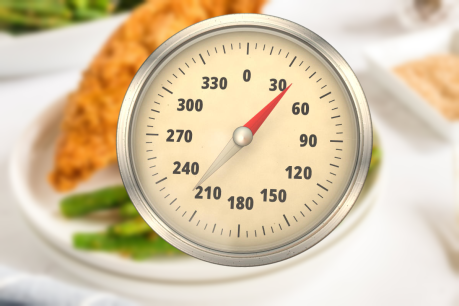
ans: {"value": 40, "unit": "°"}
